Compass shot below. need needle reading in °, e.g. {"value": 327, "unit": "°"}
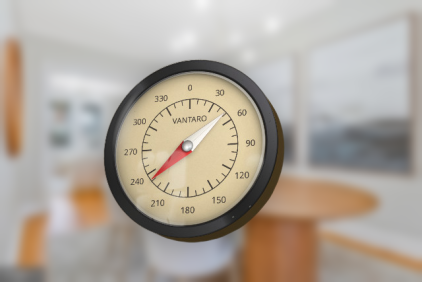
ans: {"value": 230, "unit": "°"}
